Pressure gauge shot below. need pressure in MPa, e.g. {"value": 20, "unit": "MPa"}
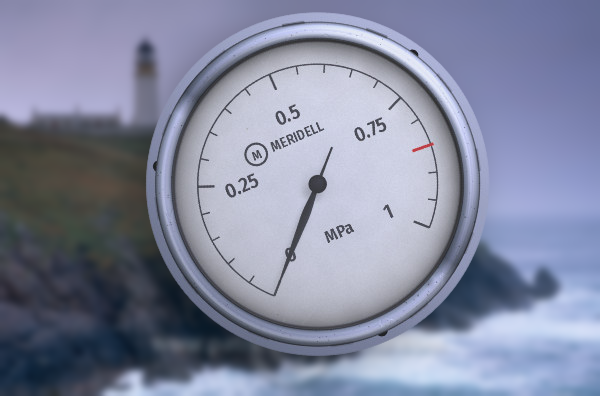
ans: {"value": 0, "unit": "MPa"}
